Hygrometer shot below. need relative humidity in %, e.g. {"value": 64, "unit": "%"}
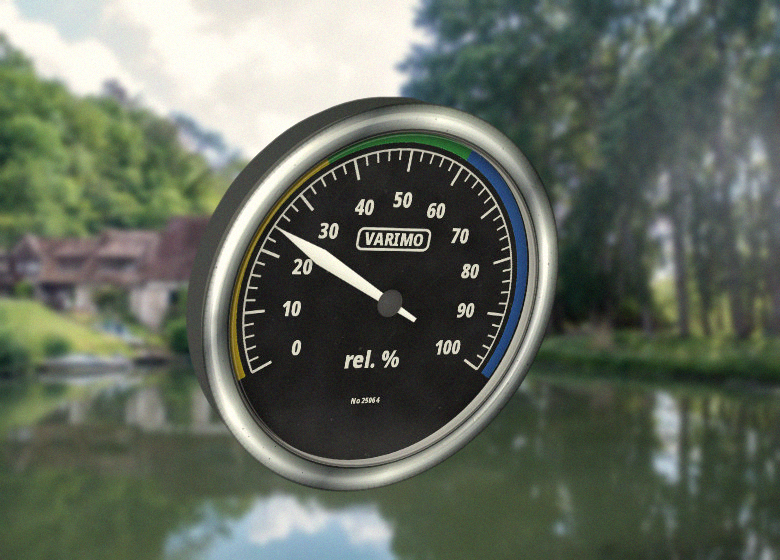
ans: {"value": 24, "unit": "%"}
